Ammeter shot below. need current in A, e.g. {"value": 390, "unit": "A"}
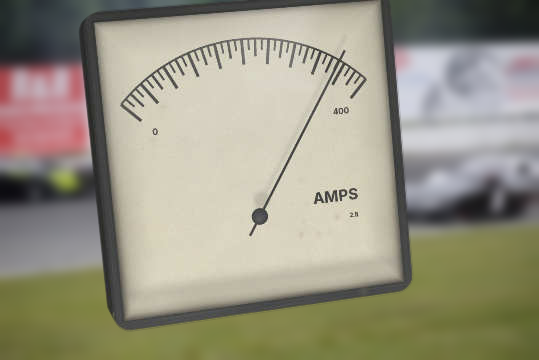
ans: {"value": 350, "unit": "A"}
